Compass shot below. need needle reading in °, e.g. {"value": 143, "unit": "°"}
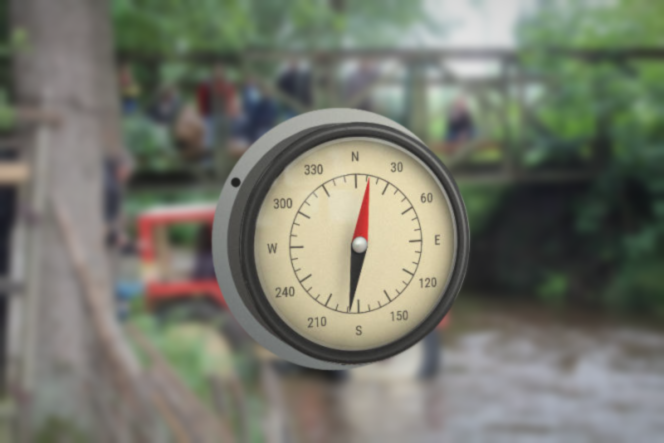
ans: {"value": 10, "unit": "°"}
